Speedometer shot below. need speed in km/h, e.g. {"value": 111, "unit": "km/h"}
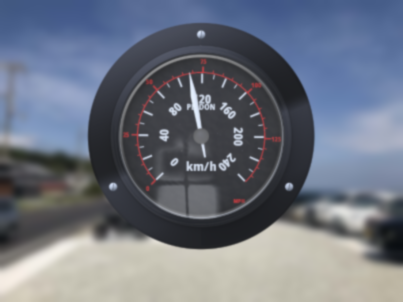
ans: {"value": 110, "unit": "km/h"}
